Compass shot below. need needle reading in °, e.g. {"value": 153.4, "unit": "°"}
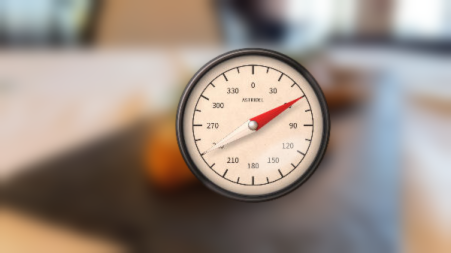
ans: {"value": 60, "unit": "°"}
